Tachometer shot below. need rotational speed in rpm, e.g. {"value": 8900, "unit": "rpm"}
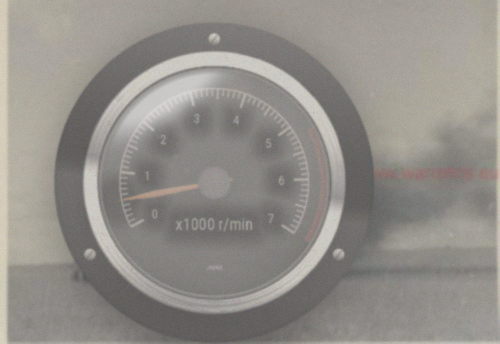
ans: {"value": 500, "unit": "rpm"}
